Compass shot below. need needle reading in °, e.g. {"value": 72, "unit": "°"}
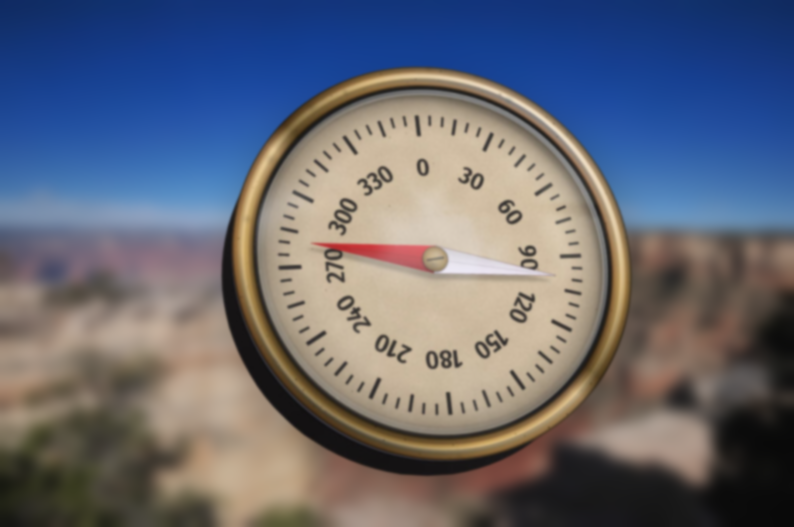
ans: {"value": 280, "unit": "°"}
